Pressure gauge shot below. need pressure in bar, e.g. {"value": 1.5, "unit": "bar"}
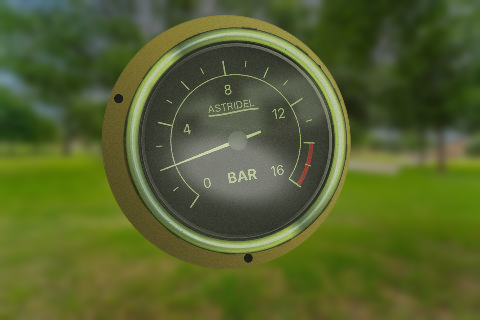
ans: {"value": 2, "unit": "bar"}
